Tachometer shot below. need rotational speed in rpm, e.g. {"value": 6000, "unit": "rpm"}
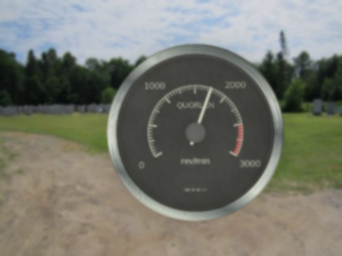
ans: {"value": 1750, "unit": "rpm"}
